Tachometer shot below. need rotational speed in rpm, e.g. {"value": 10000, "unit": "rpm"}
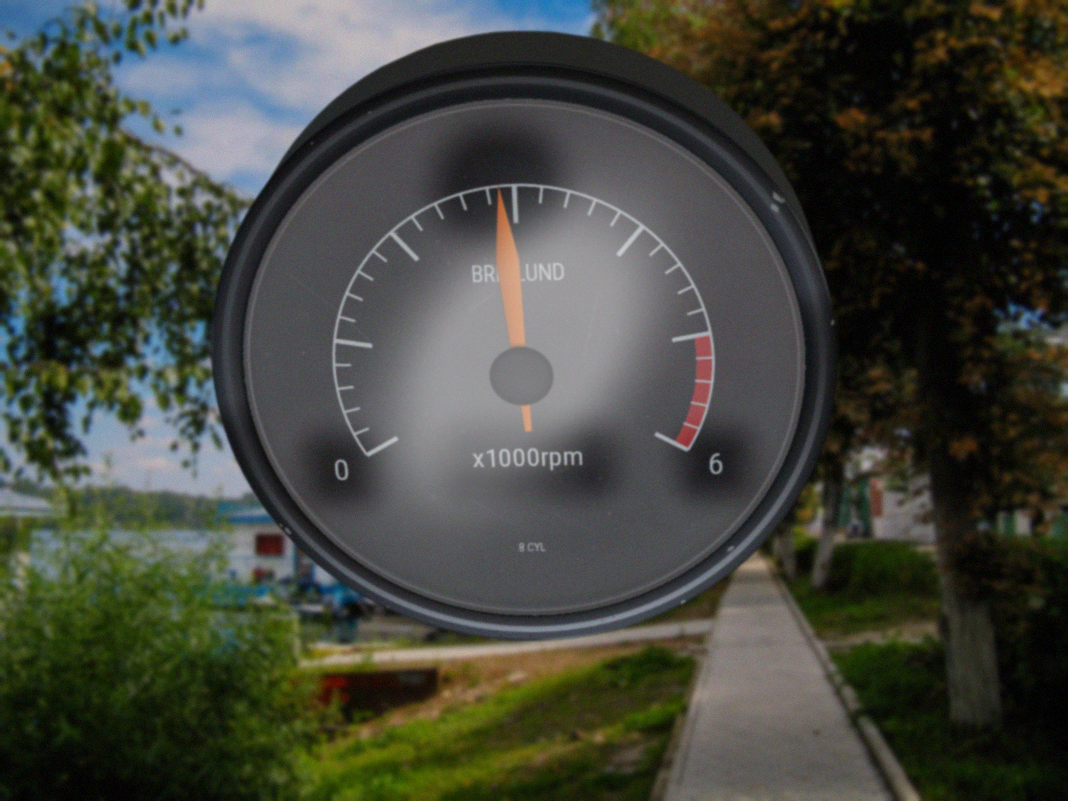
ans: {"value": 2900, "unit": "rpm"}
